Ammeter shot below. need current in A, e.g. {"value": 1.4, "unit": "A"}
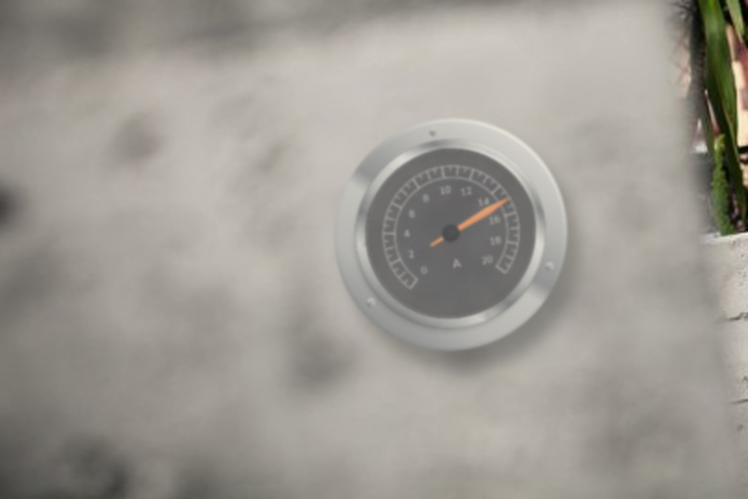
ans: {"value": 15, "unit": "A"}
